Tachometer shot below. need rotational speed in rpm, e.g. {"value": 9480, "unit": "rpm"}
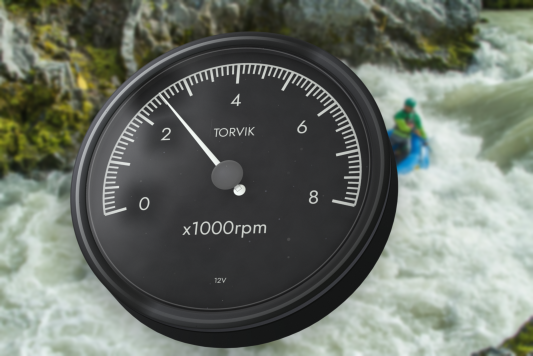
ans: {"value": 2500, "unit": "rpm"}
